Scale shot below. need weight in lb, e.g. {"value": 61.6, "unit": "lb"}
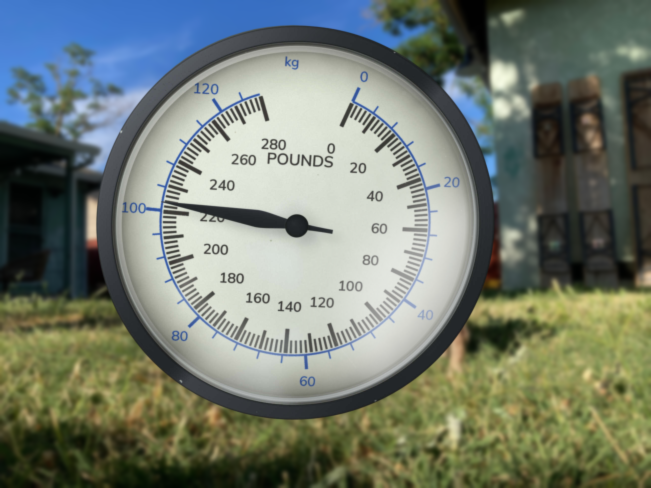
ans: {"value": 224, "unit": "lb"}
